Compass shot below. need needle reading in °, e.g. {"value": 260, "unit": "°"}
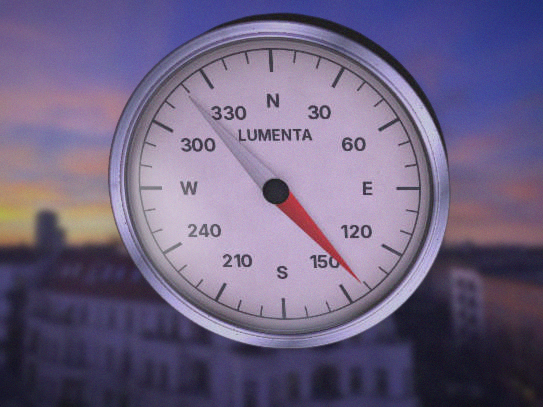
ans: {"value": 140, "unit": "°"}
